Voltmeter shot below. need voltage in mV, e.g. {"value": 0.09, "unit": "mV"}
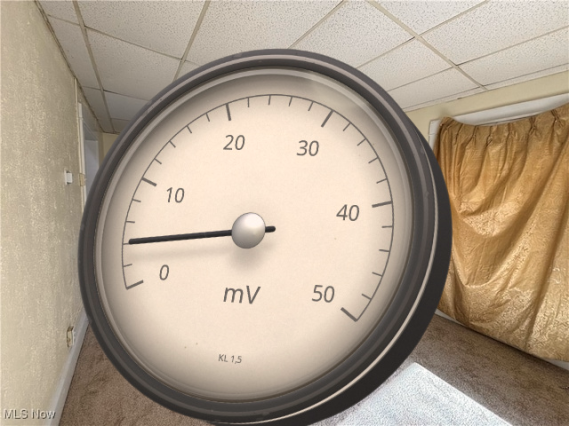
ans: {"value": 4, "unit": "mV"}
